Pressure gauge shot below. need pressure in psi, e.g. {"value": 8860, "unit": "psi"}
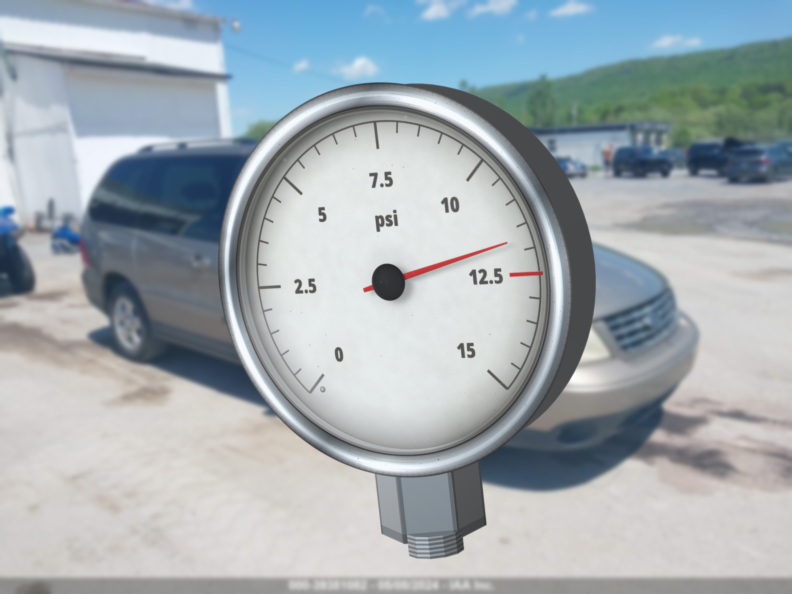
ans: {"value": 11.75, "unit": "psi"}
